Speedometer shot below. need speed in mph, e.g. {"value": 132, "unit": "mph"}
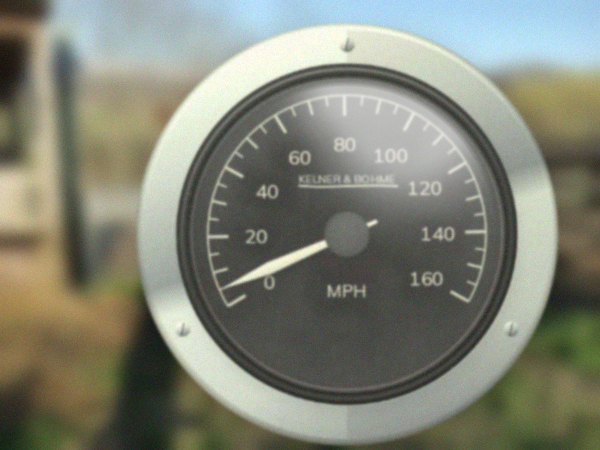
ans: {"value": 5, "unit": "mph"}
